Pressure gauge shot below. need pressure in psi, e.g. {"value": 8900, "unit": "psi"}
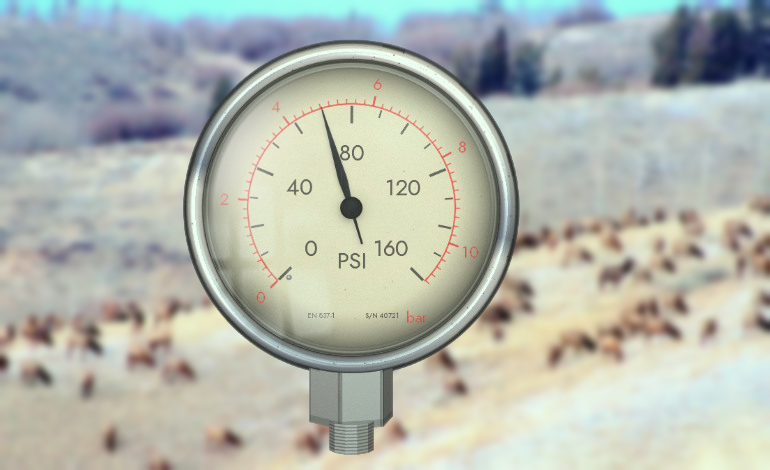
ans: {"value": 70, "unit": "psi"}
